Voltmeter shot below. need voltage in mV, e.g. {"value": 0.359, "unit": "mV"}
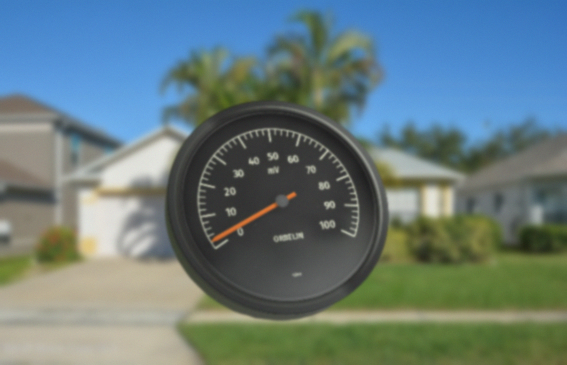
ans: {"value": 2, "unit": "mV"}
